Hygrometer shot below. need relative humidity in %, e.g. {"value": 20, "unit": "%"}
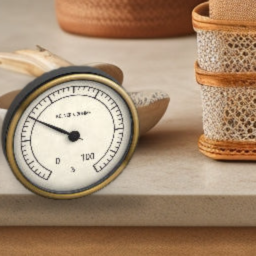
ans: {"value": 30, "unit": "%"}
